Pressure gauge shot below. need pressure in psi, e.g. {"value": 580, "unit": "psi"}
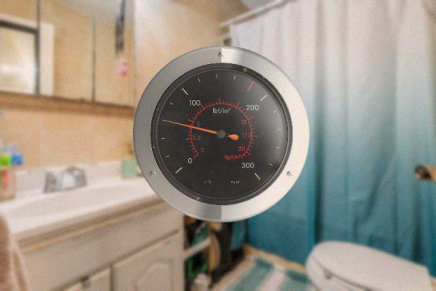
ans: {"value": 60, "unit": "psi"}
